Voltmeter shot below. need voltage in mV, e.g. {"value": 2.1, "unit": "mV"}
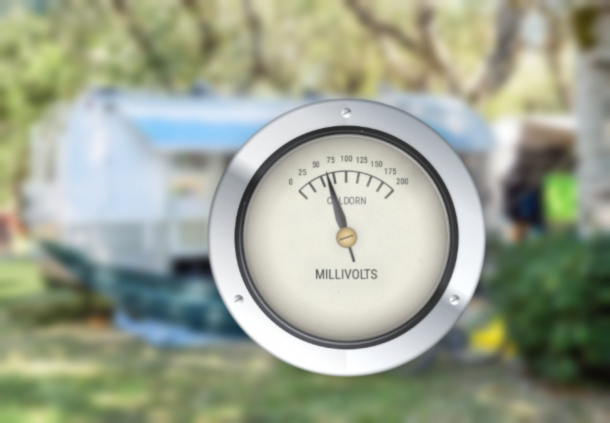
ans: {"value": 62.5, "unit": "mV"}
